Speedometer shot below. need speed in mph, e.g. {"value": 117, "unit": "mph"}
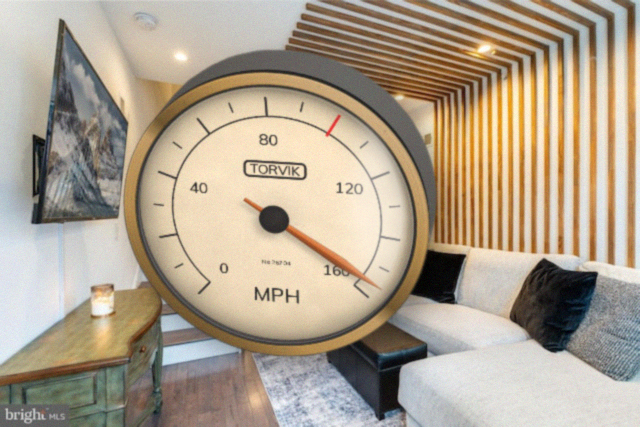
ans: {"value": 155, "unit": "mph"}
